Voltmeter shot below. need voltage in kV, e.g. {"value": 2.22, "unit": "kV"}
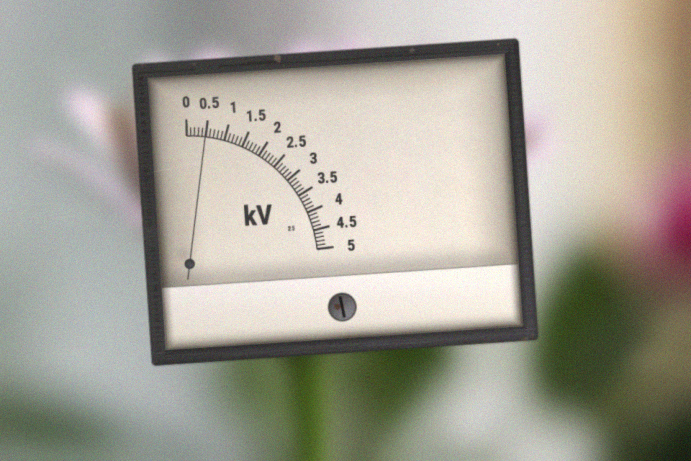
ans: {"value": 0.5, "unit": "kV"}
